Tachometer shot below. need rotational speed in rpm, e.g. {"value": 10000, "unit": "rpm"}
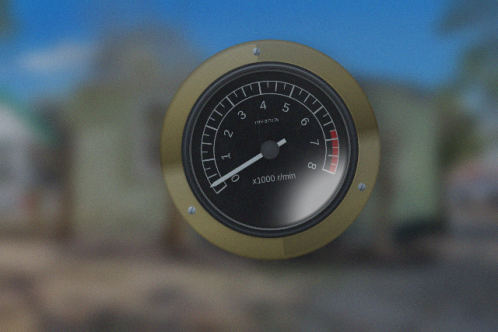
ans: {"value": 250, "unit": "rpm"}
